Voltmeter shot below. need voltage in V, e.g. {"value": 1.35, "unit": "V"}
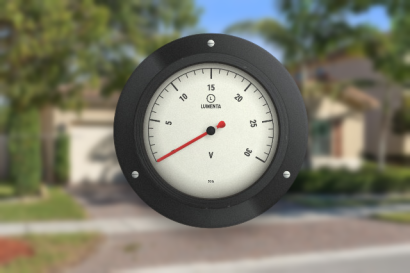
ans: {"value": 0, "unit": "V"}
